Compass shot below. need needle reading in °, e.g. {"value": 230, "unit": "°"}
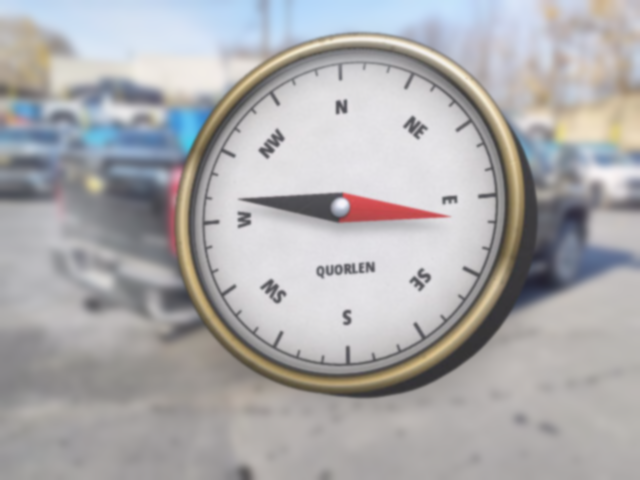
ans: {"value": 100, "unit": "°"}
